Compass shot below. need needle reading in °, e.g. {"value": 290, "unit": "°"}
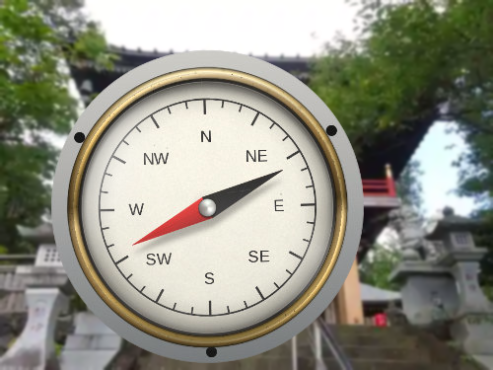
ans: {"value": 245, "unit": "°"}
